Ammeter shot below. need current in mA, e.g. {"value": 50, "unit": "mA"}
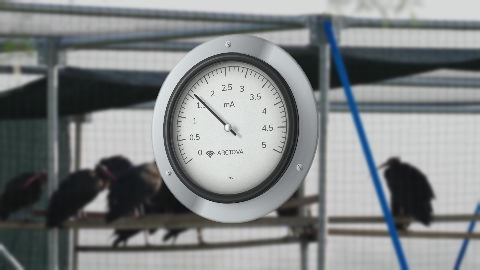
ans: {"value": 1.6, "unit": "mA"}
